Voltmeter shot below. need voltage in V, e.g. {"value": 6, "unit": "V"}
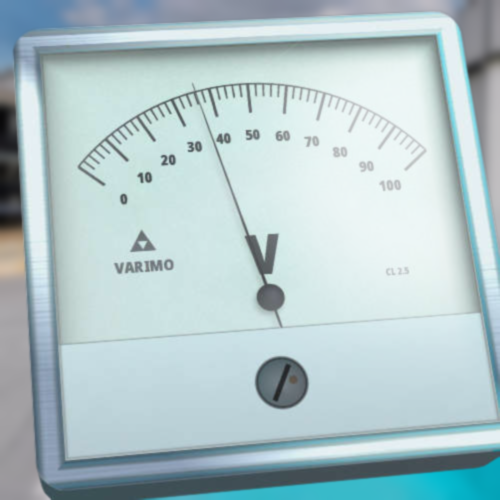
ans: {"value": 36, "unit": "V"}
